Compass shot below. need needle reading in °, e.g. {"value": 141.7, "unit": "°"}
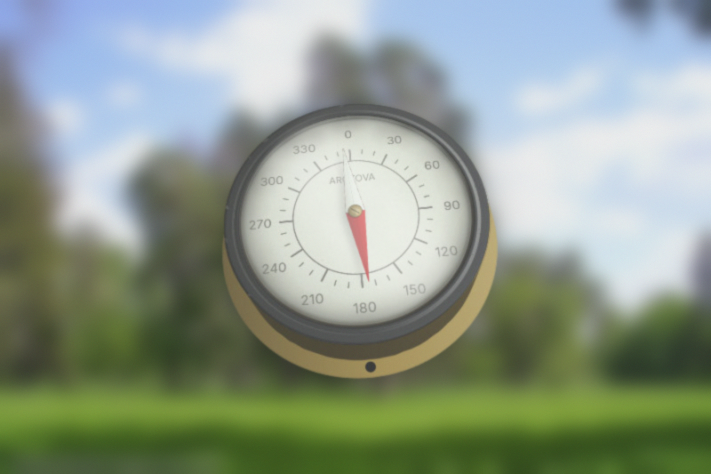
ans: {"value": 175, "unit": "°"}
